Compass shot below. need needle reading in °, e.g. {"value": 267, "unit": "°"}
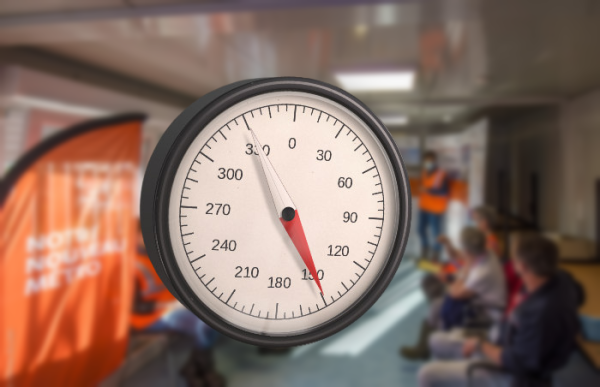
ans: {"value": 150, "unit": "°"}
